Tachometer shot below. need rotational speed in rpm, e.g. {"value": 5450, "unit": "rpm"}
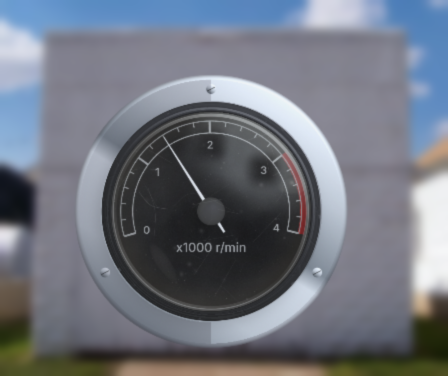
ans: {"value": 1400, "unit": "rpm"}
